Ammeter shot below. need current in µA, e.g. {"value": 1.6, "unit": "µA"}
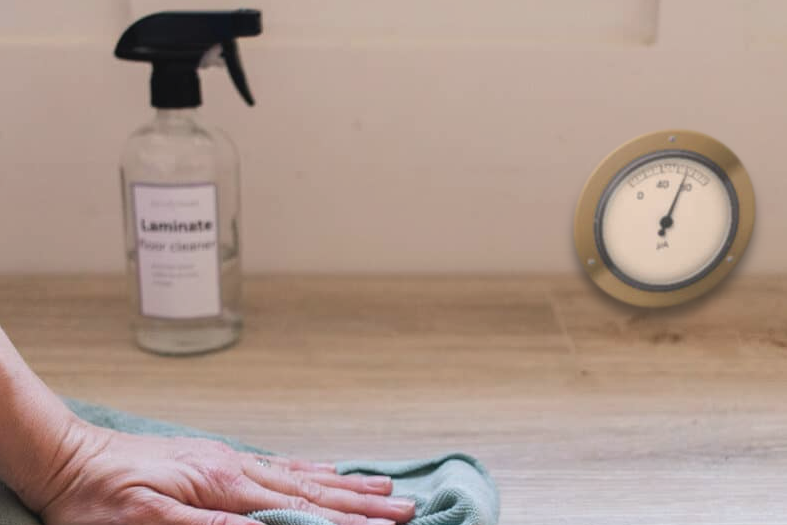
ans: {"value": 70, "unit": "µA"}
